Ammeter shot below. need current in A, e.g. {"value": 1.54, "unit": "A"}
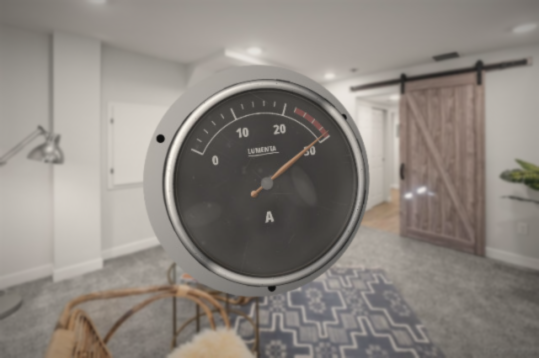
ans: {"value": 29, "unit": "A"}
